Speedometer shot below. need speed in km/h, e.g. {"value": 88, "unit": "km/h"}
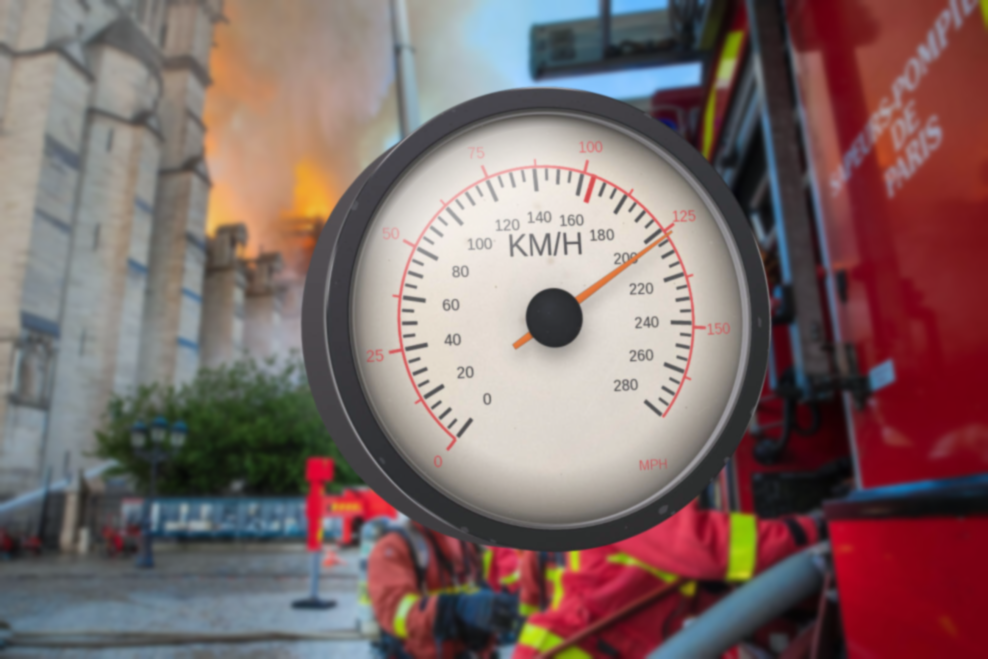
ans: {"value": 202.5, "unit": "km/h"}
